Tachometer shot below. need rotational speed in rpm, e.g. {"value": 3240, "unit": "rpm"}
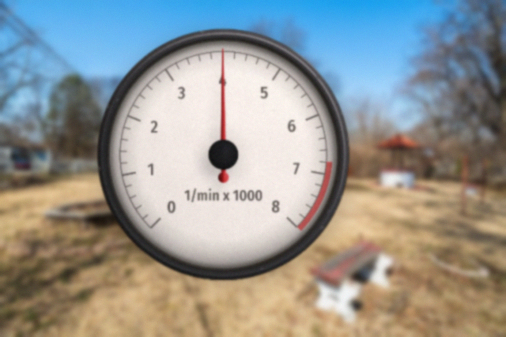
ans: {"value": 4000, "unit": "rpm"}
